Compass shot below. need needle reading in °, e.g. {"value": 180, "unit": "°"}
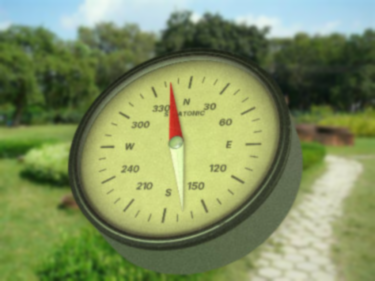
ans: {"value": 345, "unit": "°"}
